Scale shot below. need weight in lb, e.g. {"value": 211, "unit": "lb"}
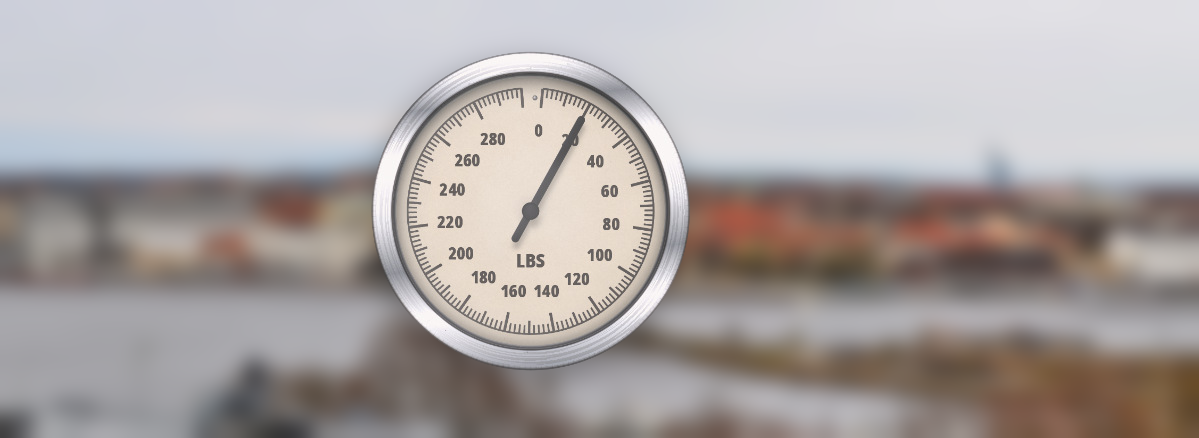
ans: {"value": 20, "unit": "lb"}
